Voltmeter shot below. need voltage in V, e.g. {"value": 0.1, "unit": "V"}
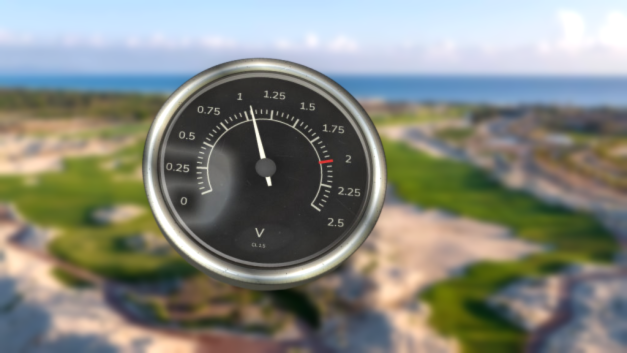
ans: {"value": 1.05, "unit": "V"}
